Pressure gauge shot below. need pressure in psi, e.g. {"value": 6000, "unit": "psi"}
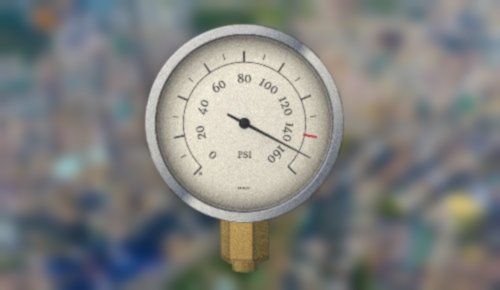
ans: {"value": 150, "unit": "psi"}
